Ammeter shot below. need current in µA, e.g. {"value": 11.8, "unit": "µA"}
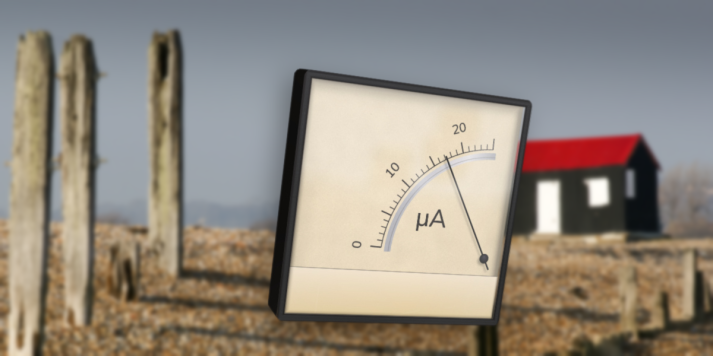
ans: {"value": 17, "unit": "µA"}
